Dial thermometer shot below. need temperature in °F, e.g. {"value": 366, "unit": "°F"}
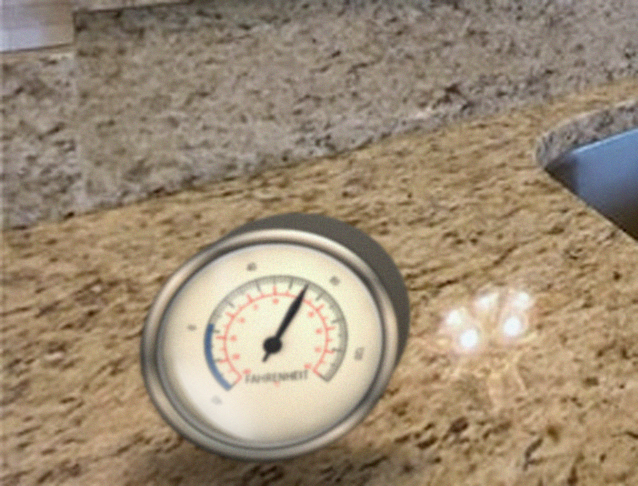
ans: {"value": 70, "unit": "°F"}
